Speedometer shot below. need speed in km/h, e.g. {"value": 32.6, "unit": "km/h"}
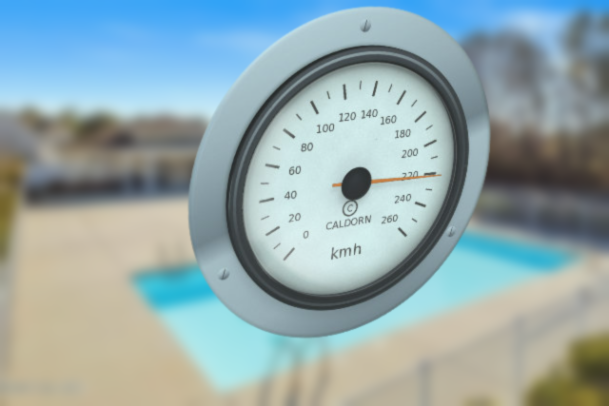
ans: {"value": 220, "unit": "km/h"}
